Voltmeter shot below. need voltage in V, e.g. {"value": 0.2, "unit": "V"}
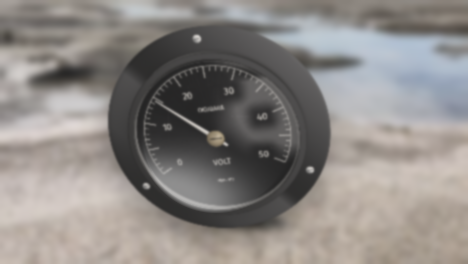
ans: {"value": 15, "unit": "V"}
